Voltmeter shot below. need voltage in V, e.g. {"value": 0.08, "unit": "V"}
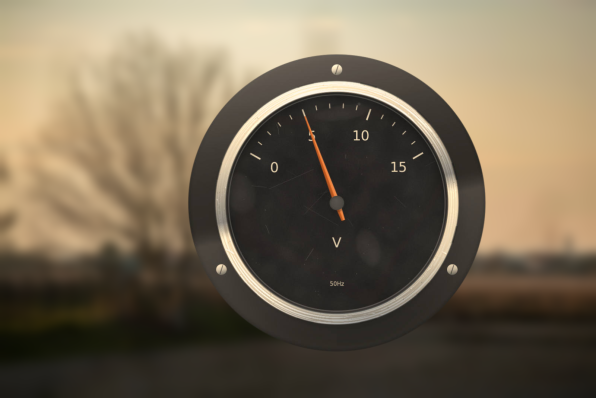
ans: {"value": 5, "unit": "V"}
